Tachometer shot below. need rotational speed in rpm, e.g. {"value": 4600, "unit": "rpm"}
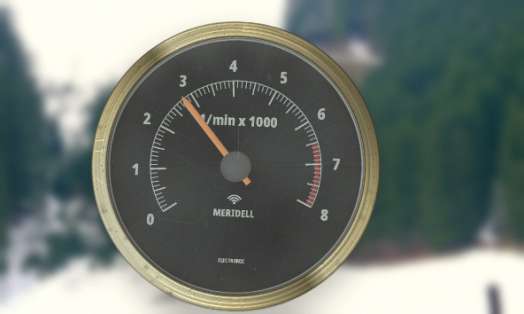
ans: {"value": 2800, "unit": "rpm"}
